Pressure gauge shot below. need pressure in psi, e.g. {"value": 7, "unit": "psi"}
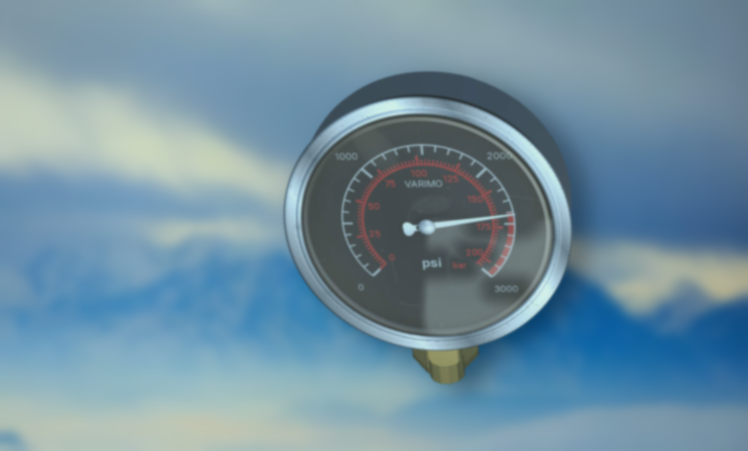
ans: {"value": 2400, "unit": "psi"}
